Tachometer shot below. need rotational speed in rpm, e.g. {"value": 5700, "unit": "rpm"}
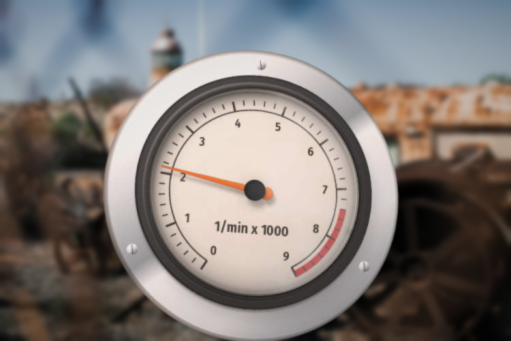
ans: {"value": 2100, "unit": "rpm"}
